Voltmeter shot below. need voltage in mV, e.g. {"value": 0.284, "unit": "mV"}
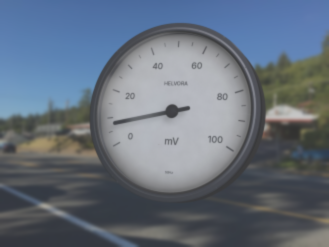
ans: {"value": 7.5, "unit": "mV"}
